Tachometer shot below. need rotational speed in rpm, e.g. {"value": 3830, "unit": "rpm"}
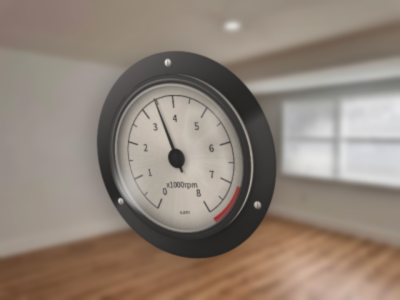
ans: {"value": 3500, "unit": "rpm"}
